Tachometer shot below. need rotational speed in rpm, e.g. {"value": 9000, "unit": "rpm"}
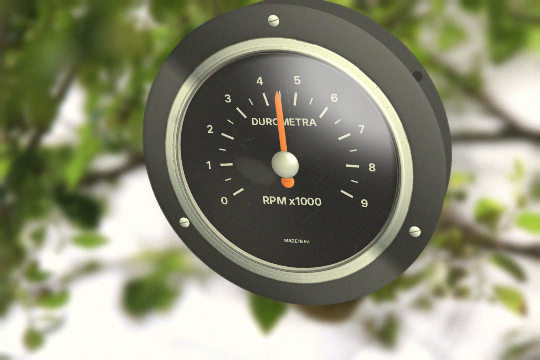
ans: {"value": 4500, "unit": "rpm"}
